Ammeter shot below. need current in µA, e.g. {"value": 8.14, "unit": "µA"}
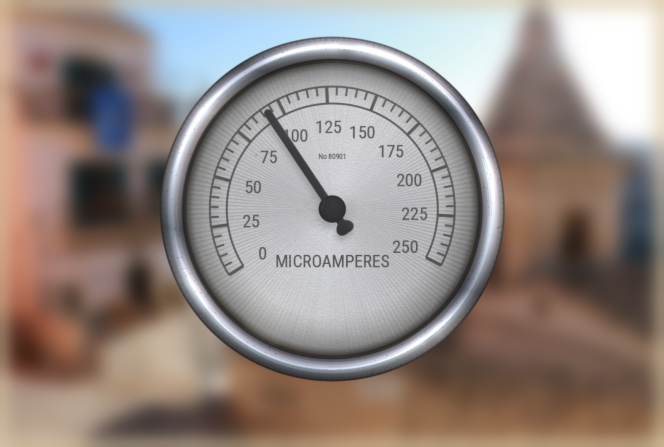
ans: {"value": 92.5, "unit": "µA"}
